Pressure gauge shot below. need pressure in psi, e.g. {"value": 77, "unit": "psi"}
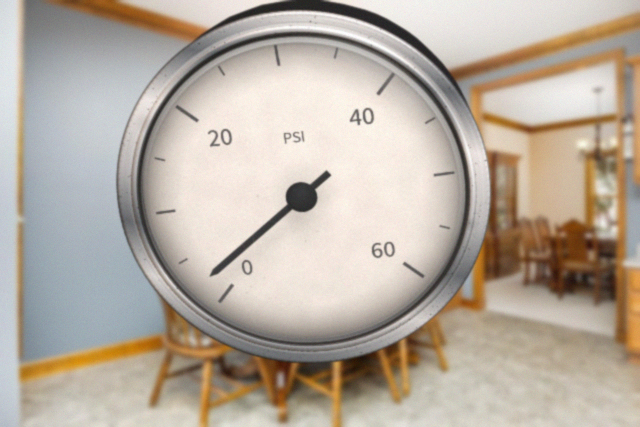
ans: {"value": 2.5, "unit": "psi"}
